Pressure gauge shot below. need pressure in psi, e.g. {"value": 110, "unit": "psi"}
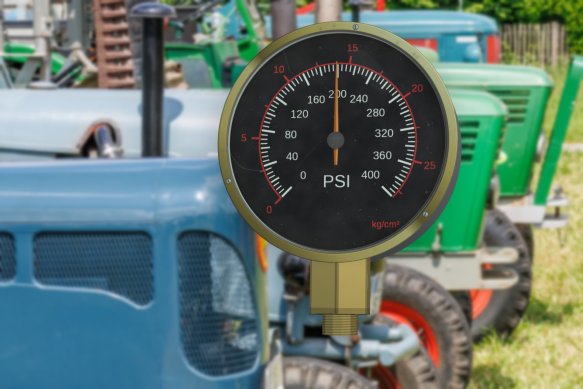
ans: {"value": 200, "unit": "psi"}
